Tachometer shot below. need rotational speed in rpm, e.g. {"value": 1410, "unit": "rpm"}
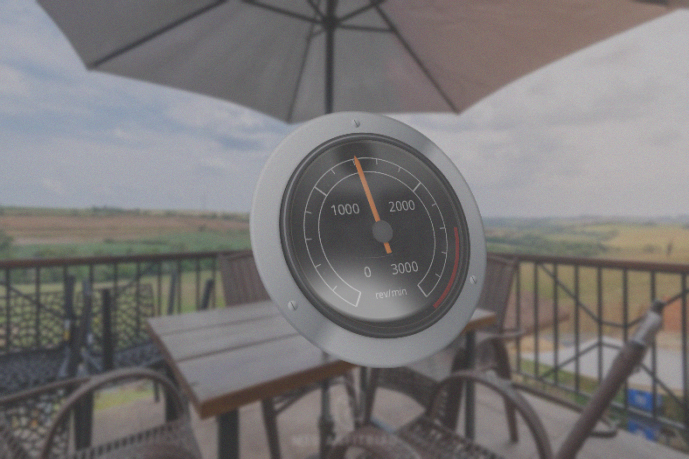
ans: {"value": 1400, "unit": "rpm"}
